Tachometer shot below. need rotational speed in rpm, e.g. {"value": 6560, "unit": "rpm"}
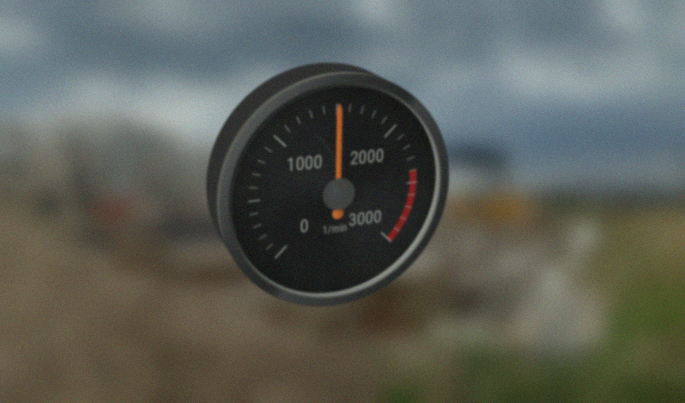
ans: {"value": 1500, "unit": "rpm"}
